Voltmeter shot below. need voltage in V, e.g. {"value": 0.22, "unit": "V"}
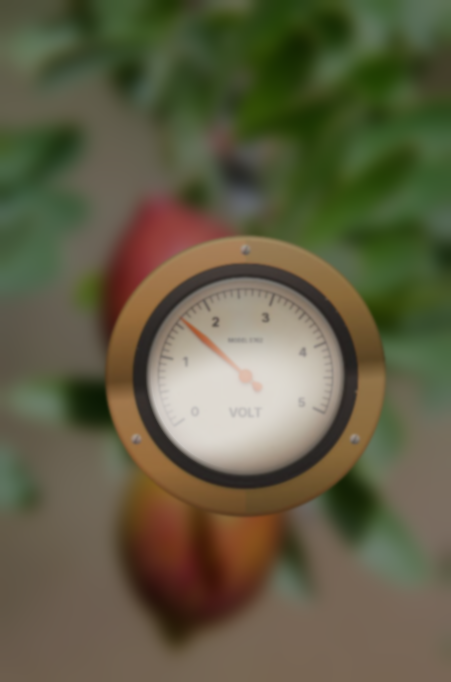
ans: {"value": 1.6, "unit": "V"}
